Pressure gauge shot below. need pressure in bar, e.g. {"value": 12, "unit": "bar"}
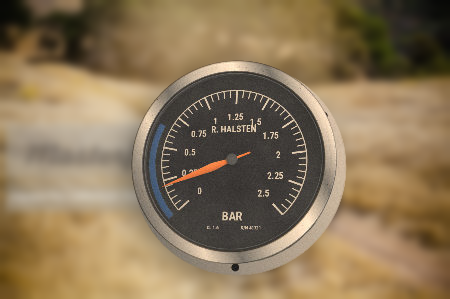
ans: {"value": 0.2, "unit": "bar"}
